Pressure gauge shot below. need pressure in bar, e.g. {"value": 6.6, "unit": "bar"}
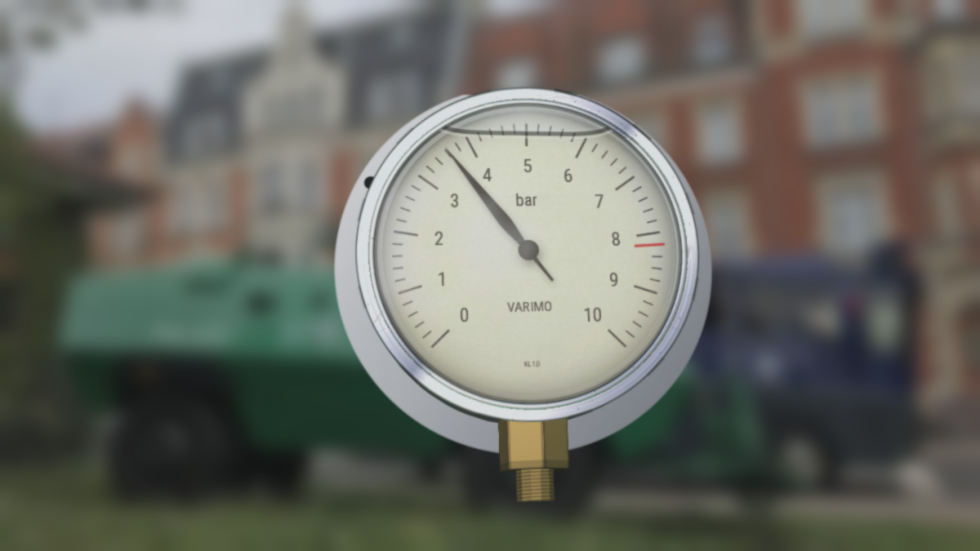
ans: {"value": 3.6, "unit": "bar"}
